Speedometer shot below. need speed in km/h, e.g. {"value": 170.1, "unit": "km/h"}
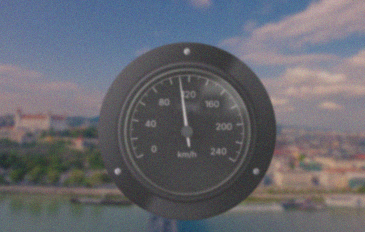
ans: {"value": 110, "unit": "km/h"}
